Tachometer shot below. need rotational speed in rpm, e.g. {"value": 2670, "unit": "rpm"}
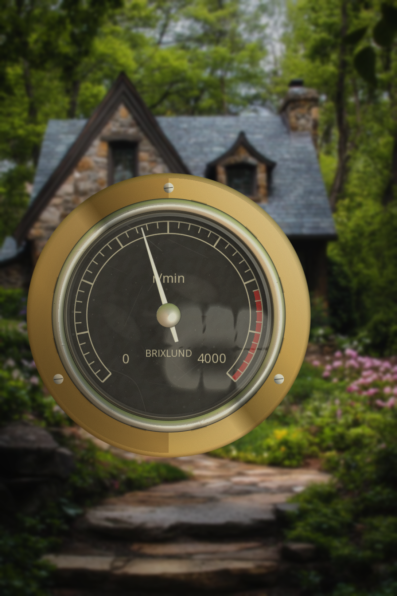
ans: {"value": 1750, "unit": "rpm"}
